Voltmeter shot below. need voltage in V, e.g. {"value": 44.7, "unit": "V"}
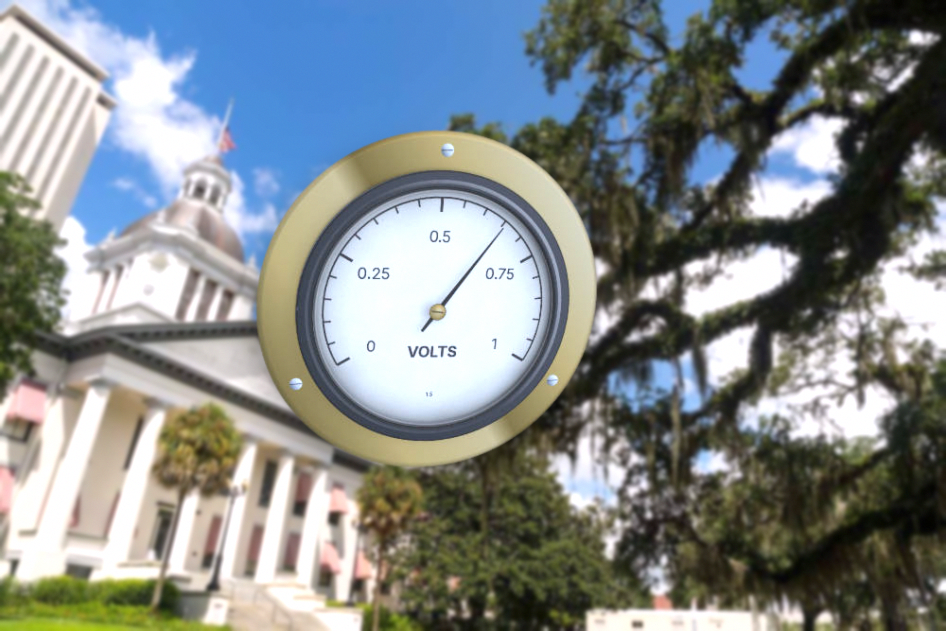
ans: {"value": 0.65, "unit": "V"}
